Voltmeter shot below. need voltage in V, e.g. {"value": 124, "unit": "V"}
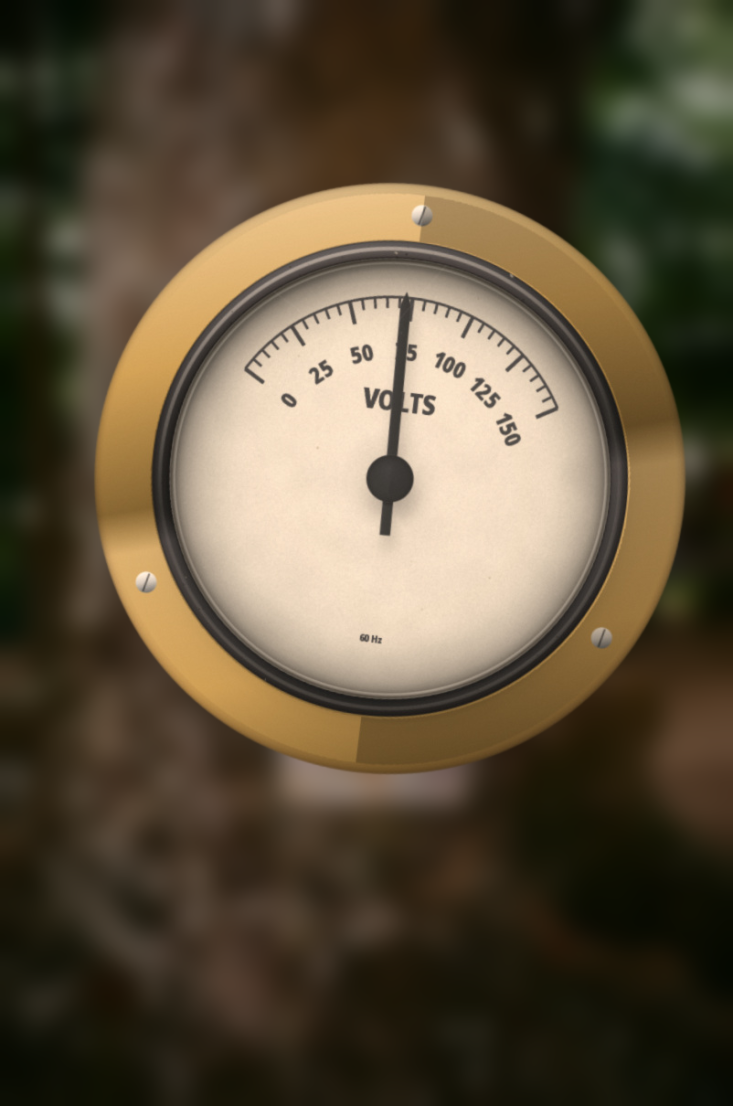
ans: {"value": 72.5, "unit": "V"}
